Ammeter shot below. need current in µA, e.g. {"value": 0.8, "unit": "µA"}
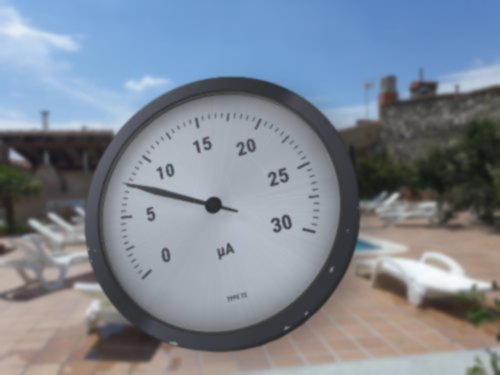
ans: {"value": 7.5, "unit": "µA"}
